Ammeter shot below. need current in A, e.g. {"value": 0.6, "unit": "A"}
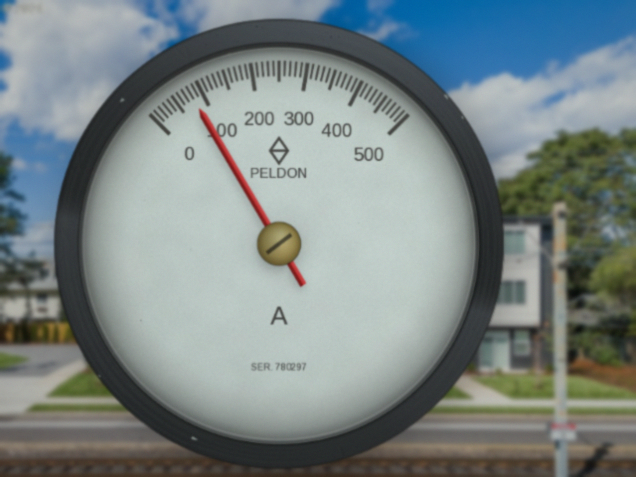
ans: {"value": 80, "unit": "A"}
